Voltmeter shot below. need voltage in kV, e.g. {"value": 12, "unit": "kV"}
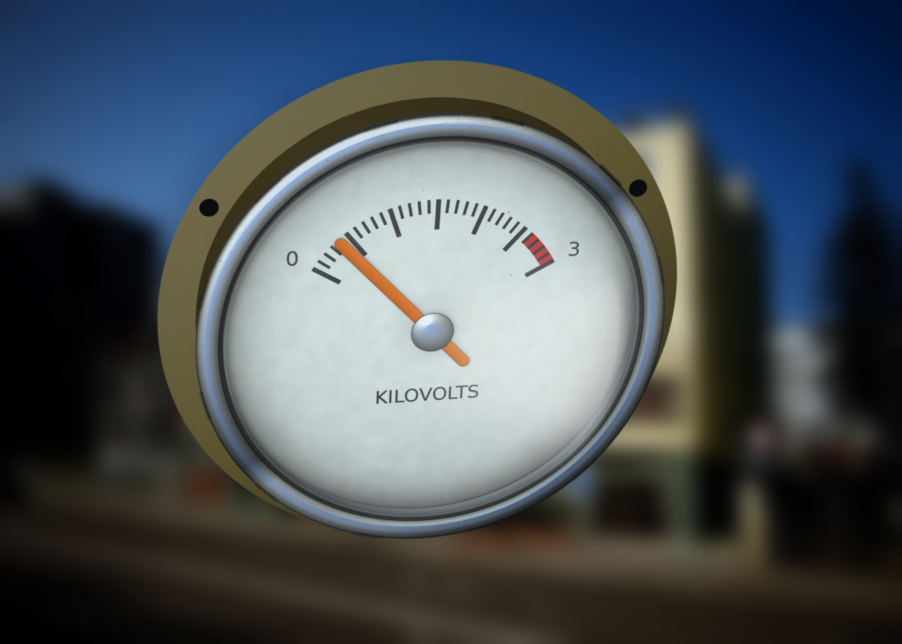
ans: {"value": 0.4, "unit": "kV"}
